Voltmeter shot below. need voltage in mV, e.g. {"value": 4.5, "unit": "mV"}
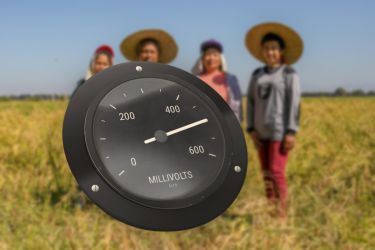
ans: {"value": 500, "unit": "mV"}
